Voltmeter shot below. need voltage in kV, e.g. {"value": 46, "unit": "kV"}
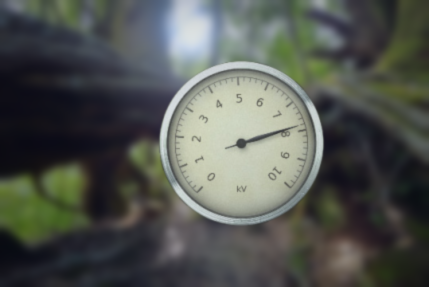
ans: {"value": 7.8, "unit": "kV"}
